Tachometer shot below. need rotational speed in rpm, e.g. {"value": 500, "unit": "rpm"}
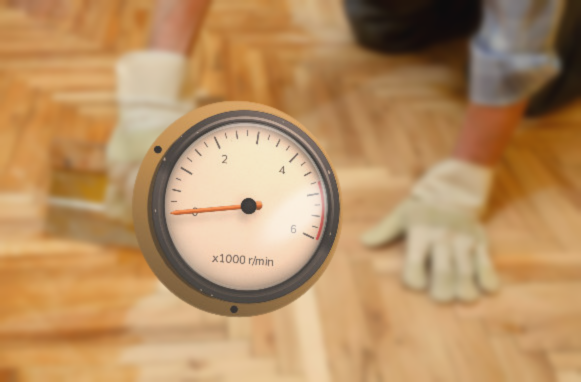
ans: {"value": 0, "unit": "rpm"}
